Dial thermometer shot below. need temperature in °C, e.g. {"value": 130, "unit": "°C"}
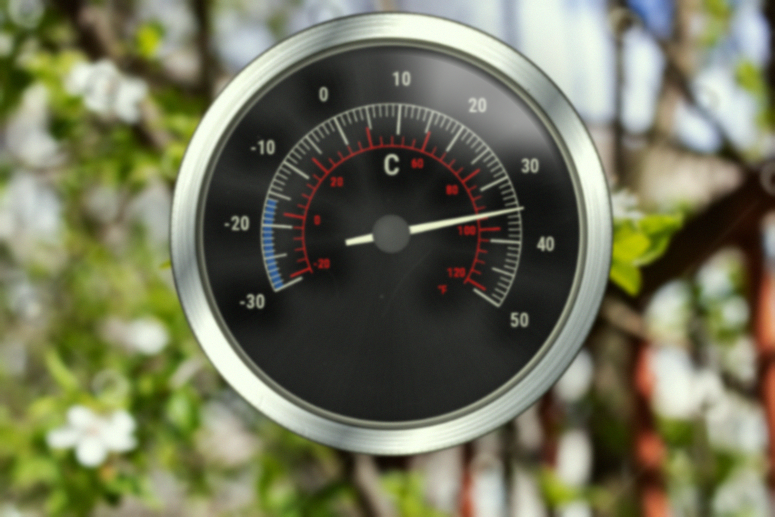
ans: {"value": 35, "unit": "°C"}
